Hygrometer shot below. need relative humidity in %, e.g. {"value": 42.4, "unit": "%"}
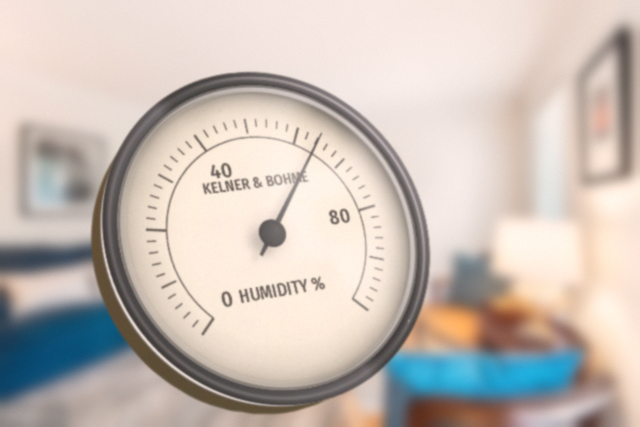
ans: {"value": 64, "unit": "%"}
